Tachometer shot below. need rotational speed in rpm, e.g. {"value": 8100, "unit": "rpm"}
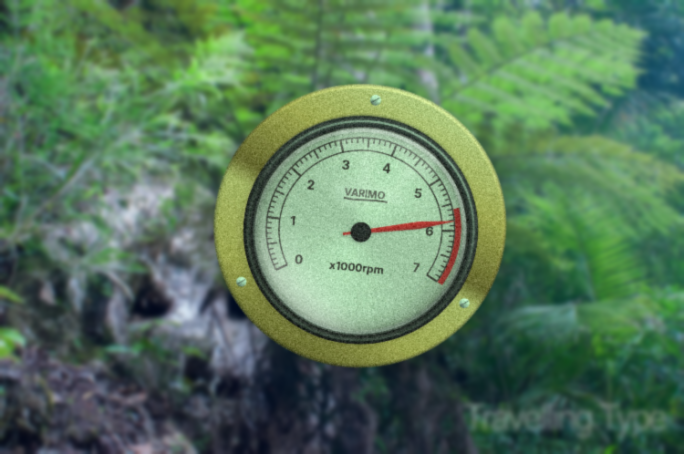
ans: {"value": 5800, "unit": "rpm"}
